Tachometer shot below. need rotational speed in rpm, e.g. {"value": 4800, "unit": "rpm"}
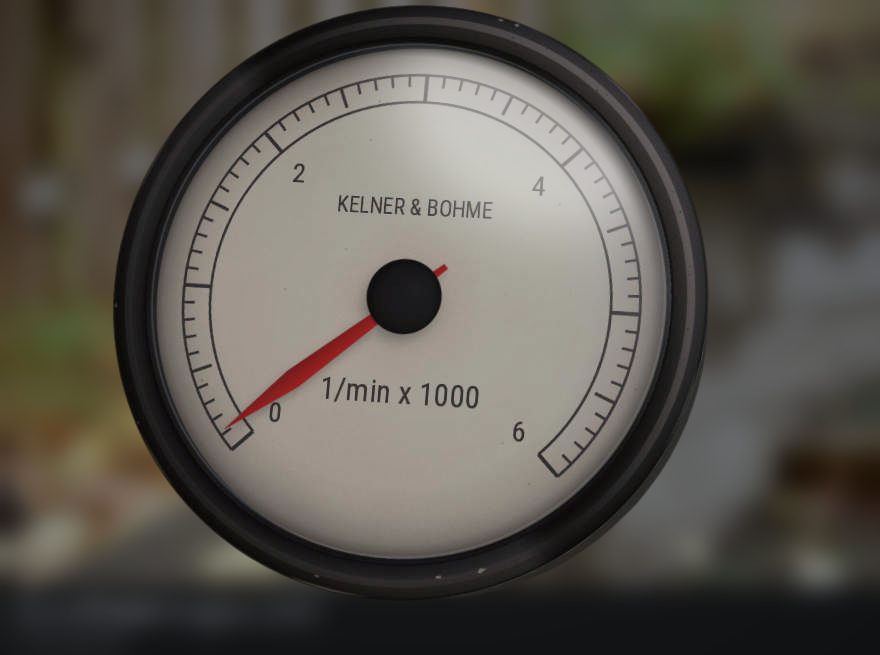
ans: {"value": 100, "unit": "rpm"}
